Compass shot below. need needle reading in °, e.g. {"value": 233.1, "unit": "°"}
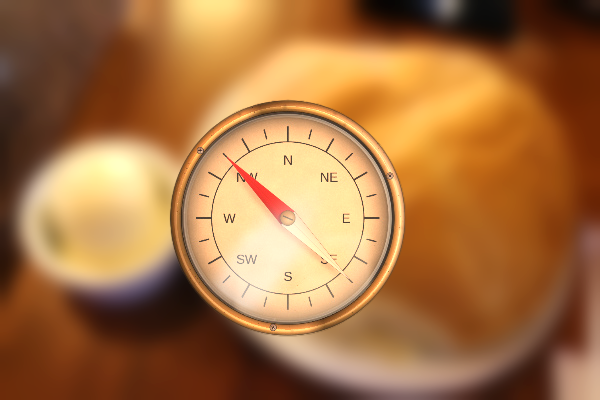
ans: {"value": 315, "unit": "°"}
